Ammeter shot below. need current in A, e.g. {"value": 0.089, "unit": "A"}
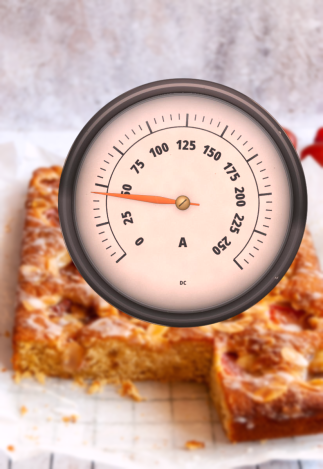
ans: {"value": 45, "unit": "A"}
